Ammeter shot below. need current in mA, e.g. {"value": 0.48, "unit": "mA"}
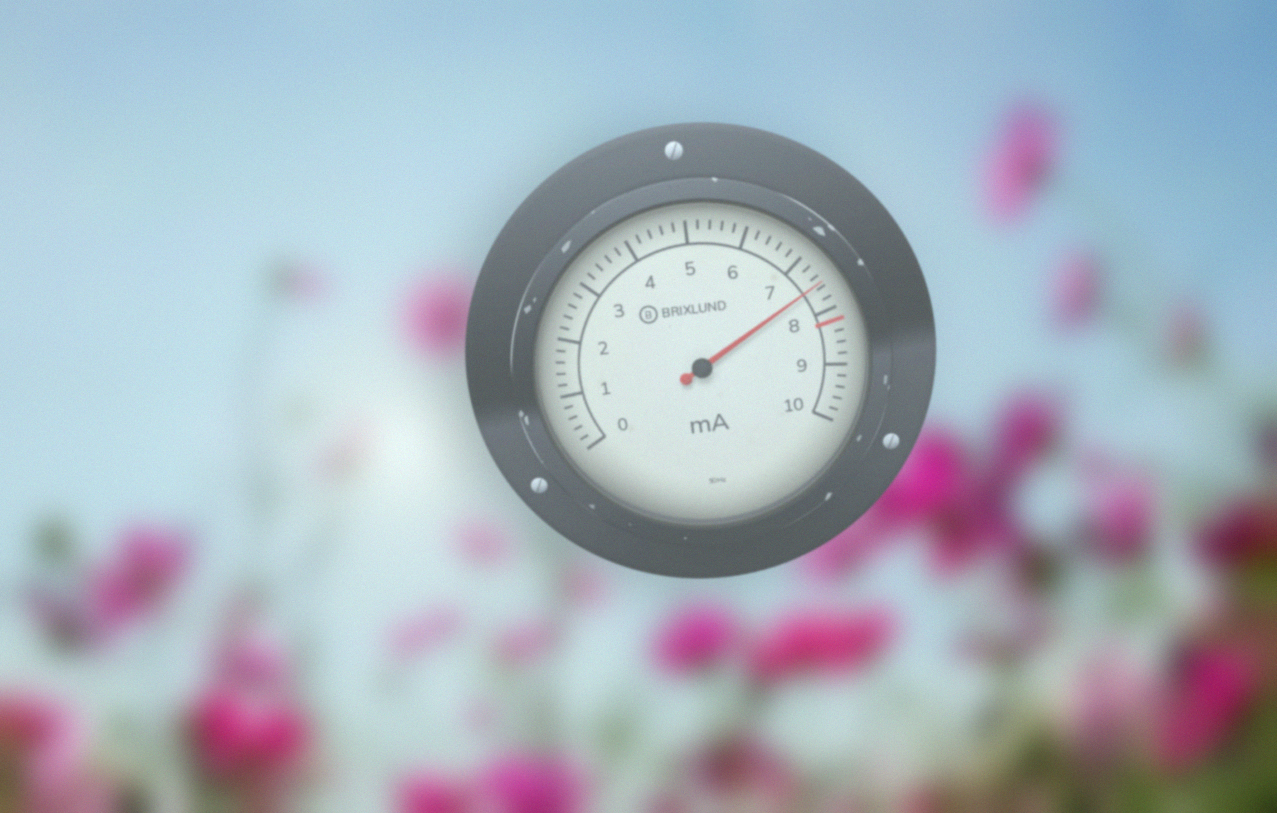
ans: {"value": 7.5, "unit": "mA"}
